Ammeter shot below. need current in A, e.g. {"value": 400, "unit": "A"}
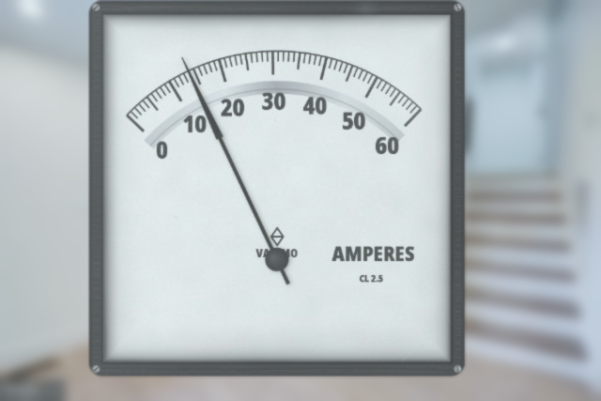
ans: {"value": 14, "unit": "A"}
